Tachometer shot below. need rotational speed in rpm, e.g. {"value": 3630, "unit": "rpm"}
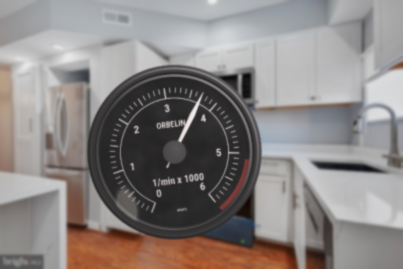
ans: {"value": 3700, "unit": "rpm"}
